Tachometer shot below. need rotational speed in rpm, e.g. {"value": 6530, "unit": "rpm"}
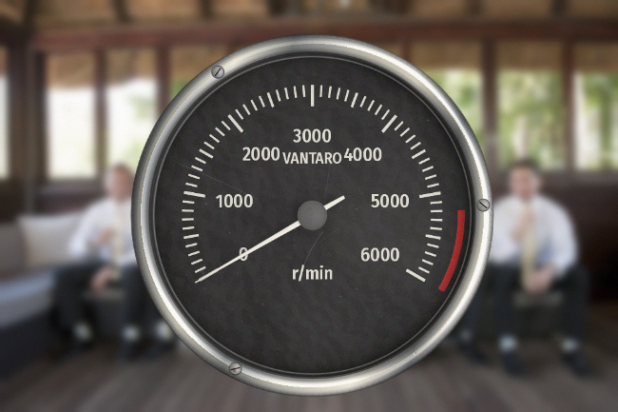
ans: {"value": 0, "unit": "rpm"}
